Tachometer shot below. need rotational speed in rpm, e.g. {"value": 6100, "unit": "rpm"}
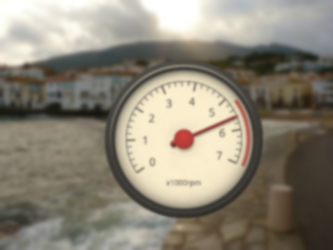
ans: {"value": 5600, "unit": "rpm"}
